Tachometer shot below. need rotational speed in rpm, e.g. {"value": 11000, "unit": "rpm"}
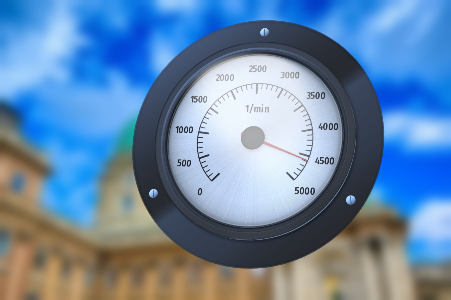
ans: {"value": 4600, "unit": "rpm"}
